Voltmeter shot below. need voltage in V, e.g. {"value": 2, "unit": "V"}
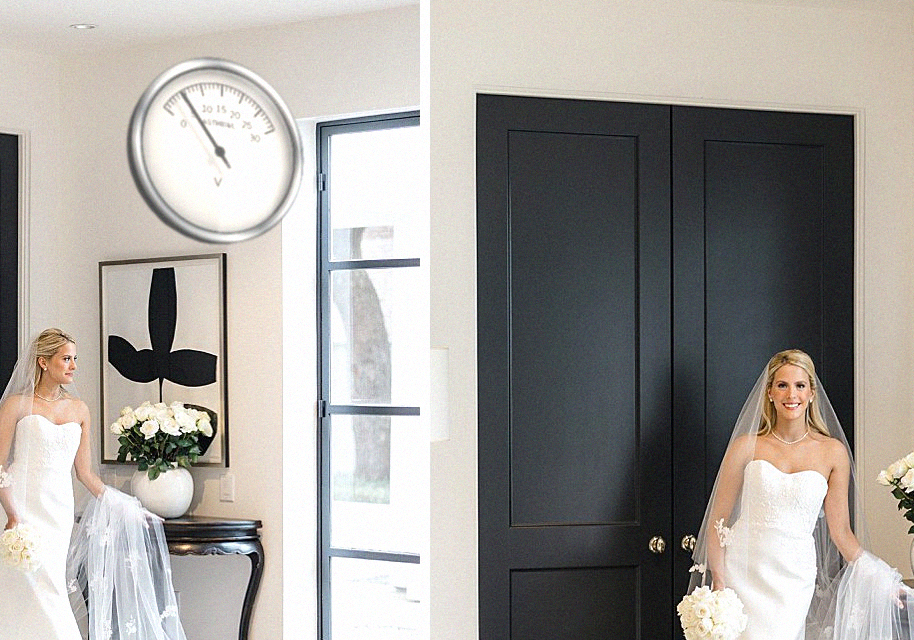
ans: {"value": 5, "unit": "V"}
